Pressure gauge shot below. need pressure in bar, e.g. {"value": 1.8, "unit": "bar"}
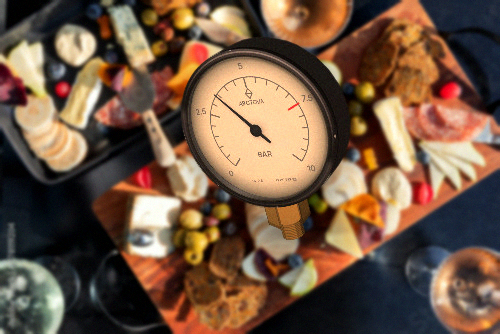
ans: {"value": 3.5, "unit": "bar"}
